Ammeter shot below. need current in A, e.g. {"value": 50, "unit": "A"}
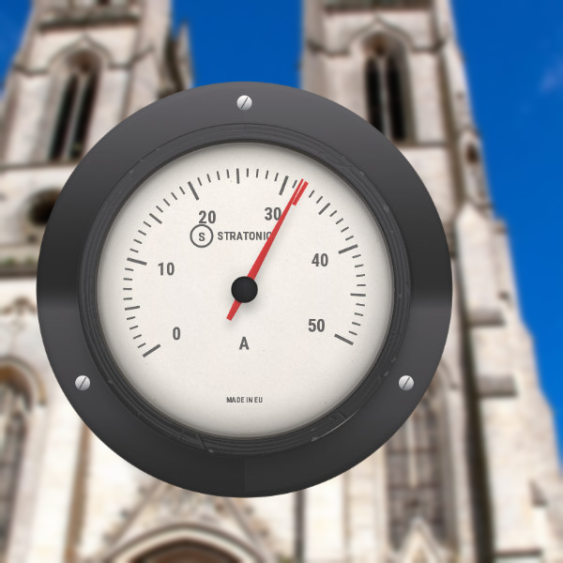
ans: {"value": 31.5, "unit": "A"}
